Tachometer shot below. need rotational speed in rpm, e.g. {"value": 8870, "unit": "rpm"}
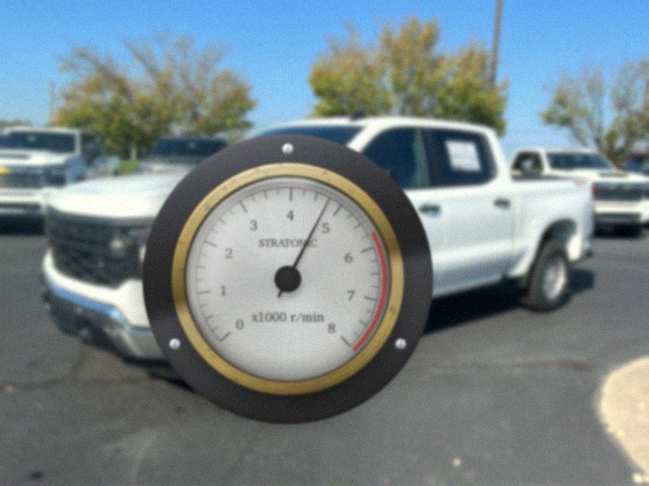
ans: {"value": 4750, "unit": "rpm"}
